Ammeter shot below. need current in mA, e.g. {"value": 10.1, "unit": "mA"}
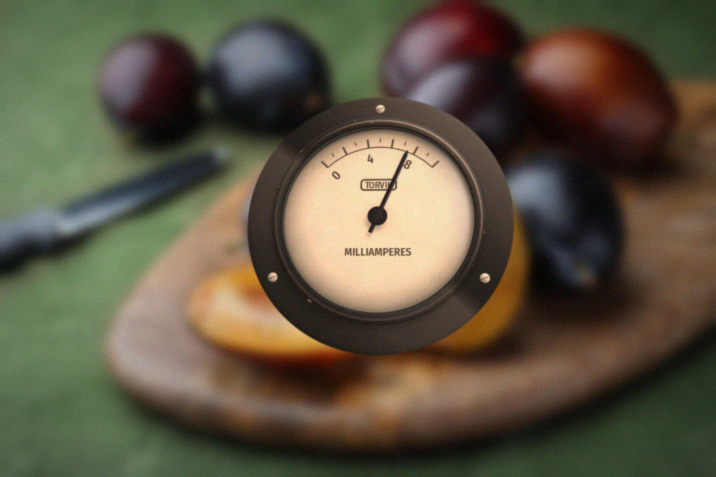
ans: {"value": 7.5, "unit": "mA"}
